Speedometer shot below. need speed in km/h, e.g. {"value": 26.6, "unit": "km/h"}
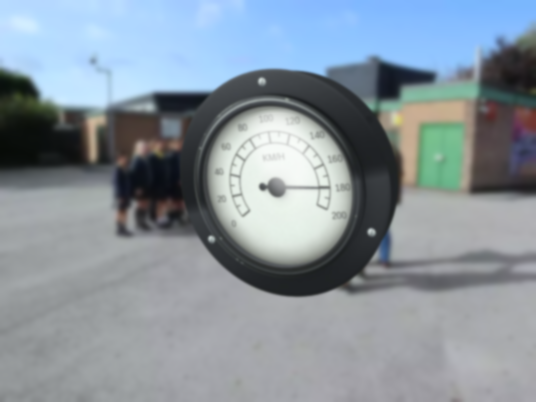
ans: {"value": 180, "unit": "km/h"}
